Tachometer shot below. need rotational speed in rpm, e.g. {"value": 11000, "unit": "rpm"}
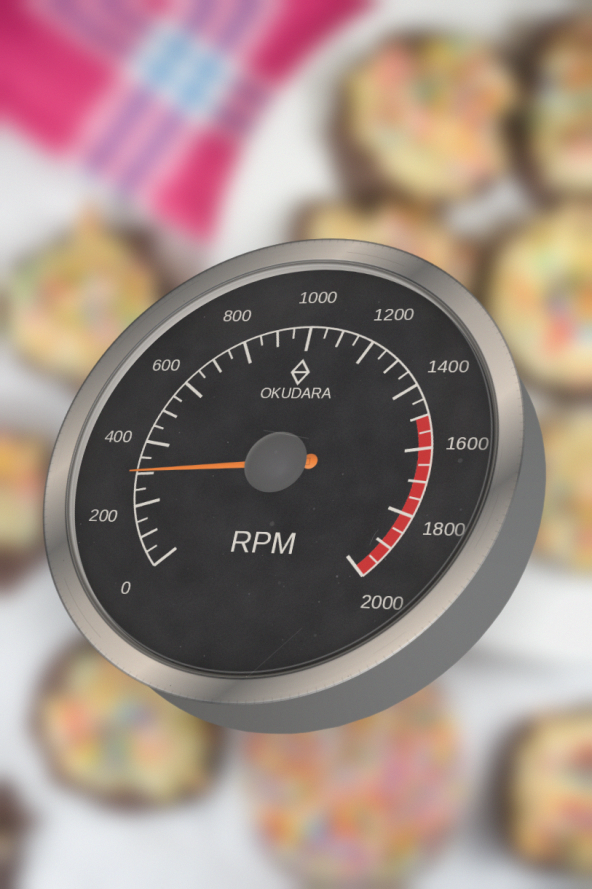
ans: {"value": 300, "unit": "rpm"}
